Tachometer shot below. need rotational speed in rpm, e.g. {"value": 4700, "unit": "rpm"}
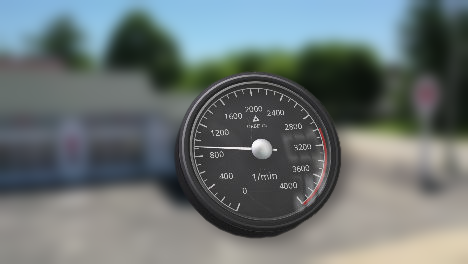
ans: {"value": 900, "unit": "rpm"}
